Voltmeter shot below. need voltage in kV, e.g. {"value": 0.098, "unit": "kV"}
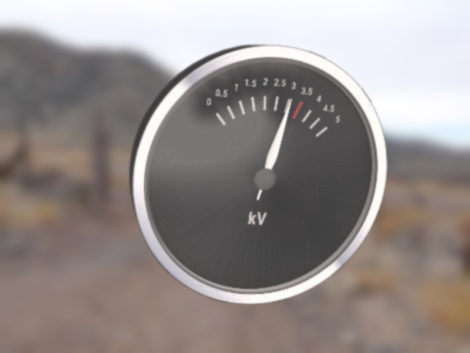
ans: {"value": 3, "unit": "kV"}
